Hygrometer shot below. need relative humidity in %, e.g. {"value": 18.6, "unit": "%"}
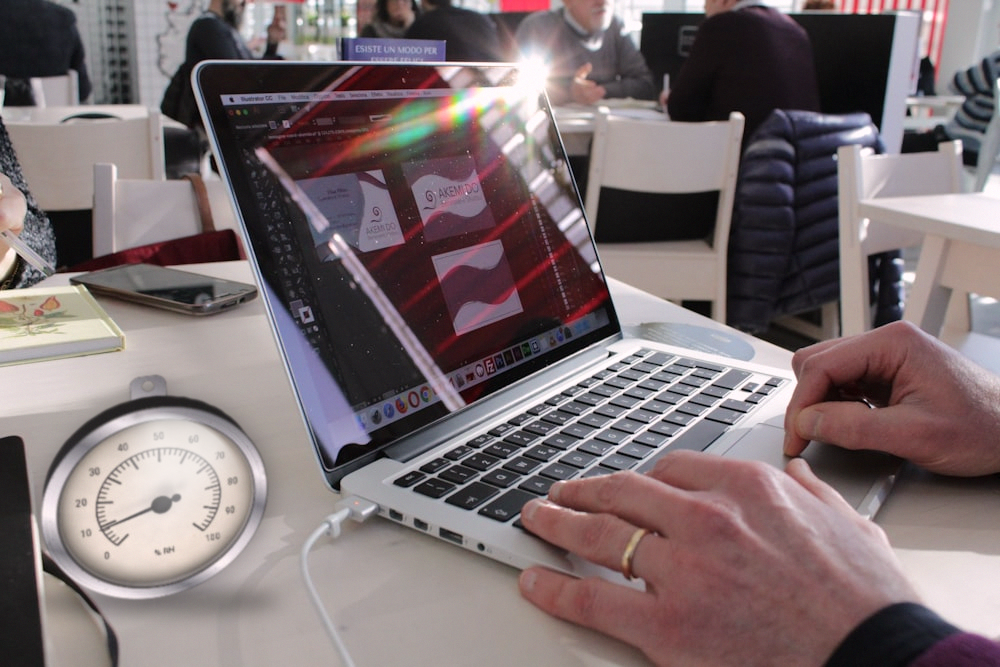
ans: {"value": 10, "unit": "%"}
